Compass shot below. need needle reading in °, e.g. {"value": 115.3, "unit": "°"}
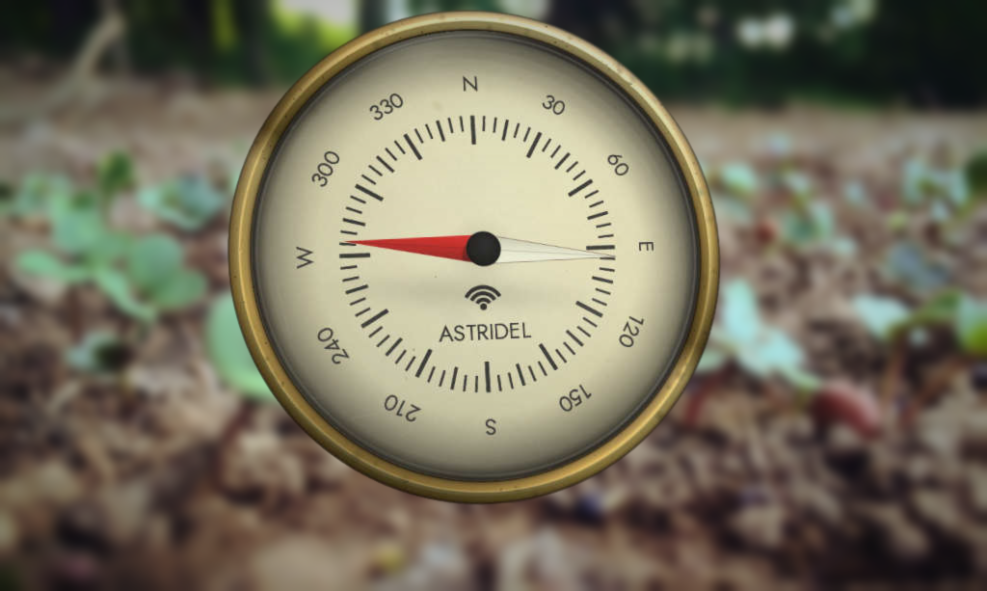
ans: {"value": 275, "unit": "°"}
